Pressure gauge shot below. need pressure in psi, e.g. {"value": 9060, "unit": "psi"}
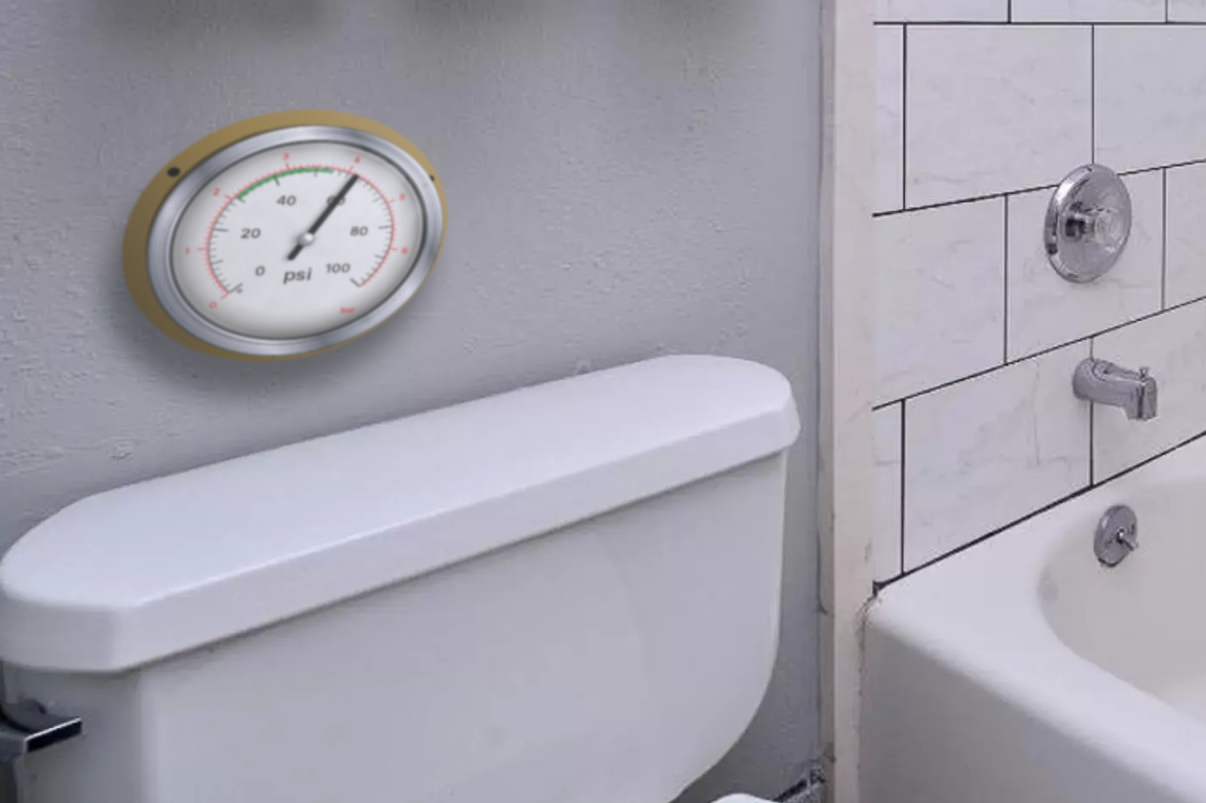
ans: {"value": 60, "unit": "psi"}
